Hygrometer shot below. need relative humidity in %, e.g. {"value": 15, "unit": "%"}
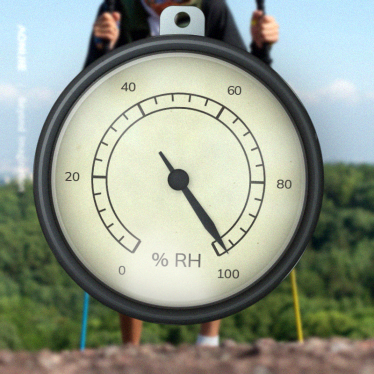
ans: {"value": 98, "unit": "%"}
